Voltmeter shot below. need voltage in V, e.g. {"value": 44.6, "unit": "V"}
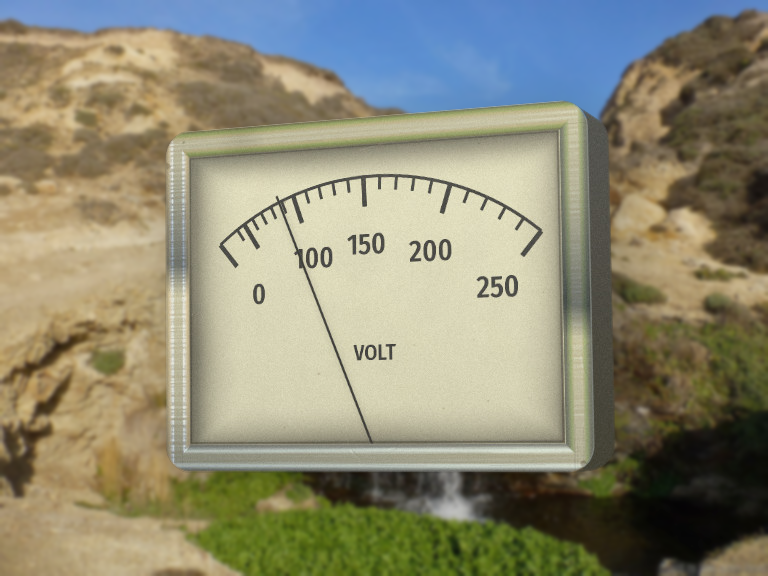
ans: {"value": 90, "unit": "V"}
